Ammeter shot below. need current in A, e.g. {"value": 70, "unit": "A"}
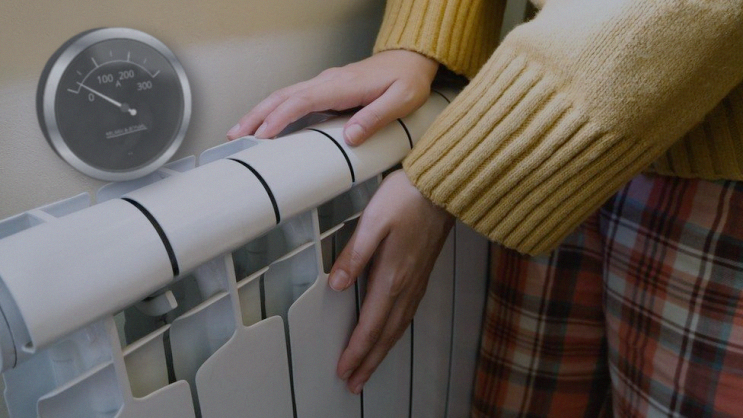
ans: {"value": 25, "unit": "A"}
